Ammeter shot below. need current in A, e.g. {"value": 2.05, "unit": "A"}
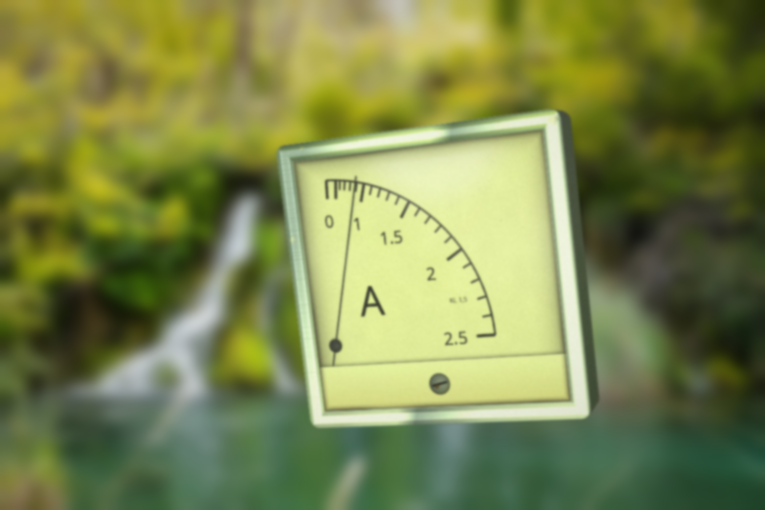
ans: {"value": 0.9, "unit": "A"}
